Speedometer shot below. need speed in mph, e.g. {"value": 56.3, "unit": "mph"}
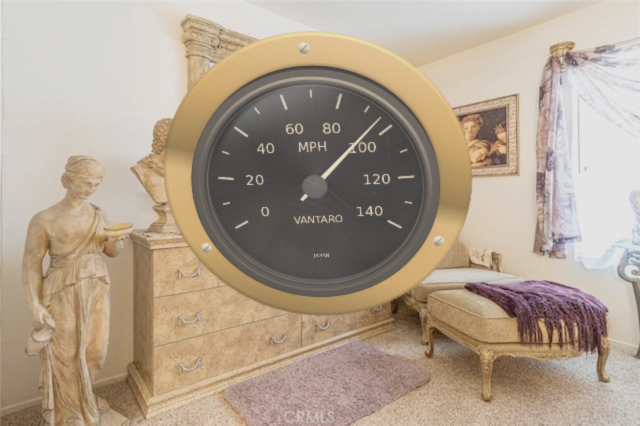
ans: {"value": 95, "unit": "mph"}
